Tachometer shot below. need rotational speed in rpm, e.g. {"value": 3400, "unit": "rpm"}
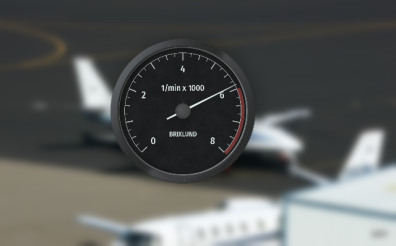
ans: {"value": 5875, "unit": "rpm"}
